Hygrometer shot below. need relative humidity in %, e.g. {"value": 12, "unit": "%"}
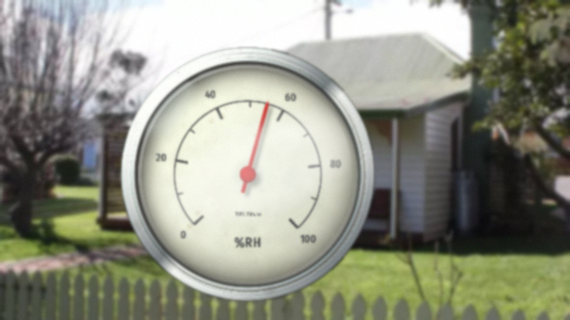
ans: {"value": 55, "unit": "%"}
